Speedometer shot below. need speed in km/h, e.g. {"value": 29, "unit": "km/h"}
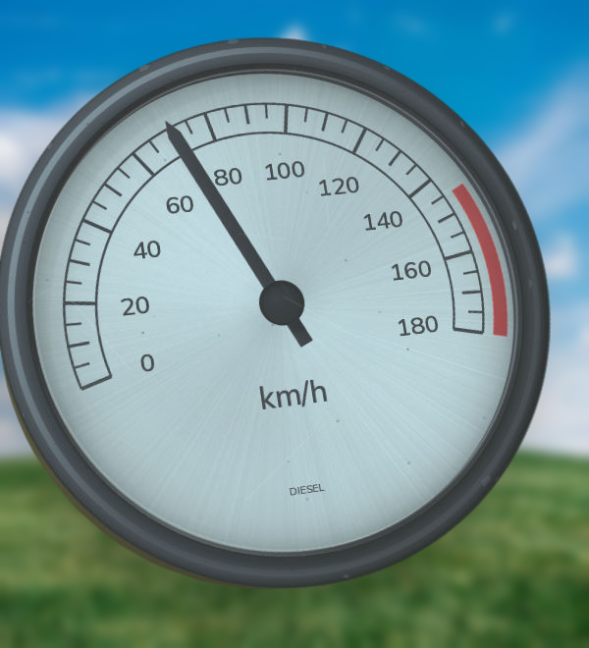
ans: {"value": 70, "unit": "km/h"}
